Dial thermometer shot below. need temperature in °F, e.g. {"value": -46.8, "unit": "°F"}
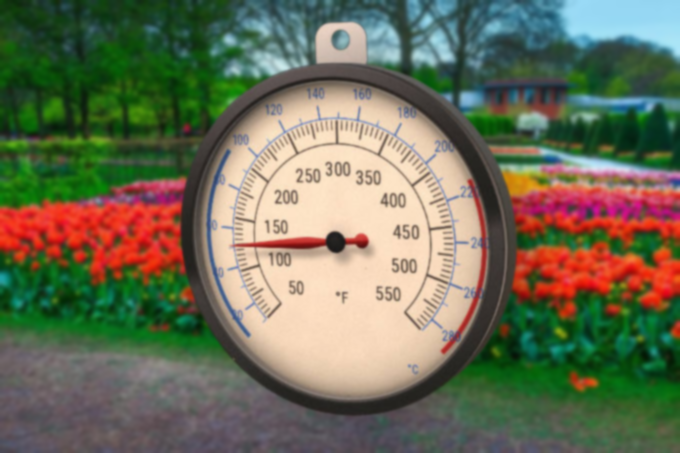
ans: {"value": 125, "unit": "°F"}
